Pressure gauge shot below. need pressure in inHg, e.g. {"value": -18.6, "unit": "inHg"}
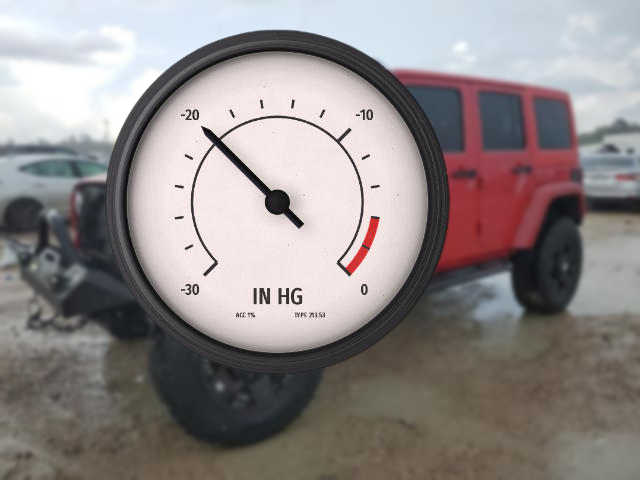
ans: {"value": -20, "unit": "inHg"}
